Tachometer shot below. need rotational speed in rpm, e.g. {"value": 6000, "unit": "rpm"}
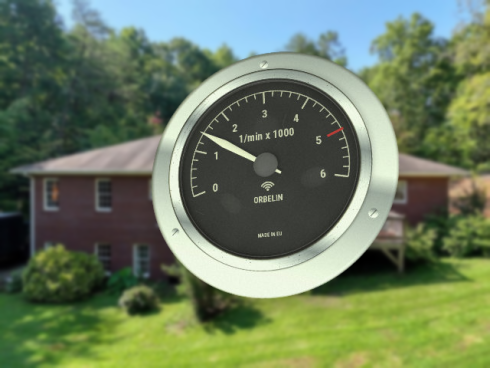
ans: {"value": 1400, "unit": "rpm"}
